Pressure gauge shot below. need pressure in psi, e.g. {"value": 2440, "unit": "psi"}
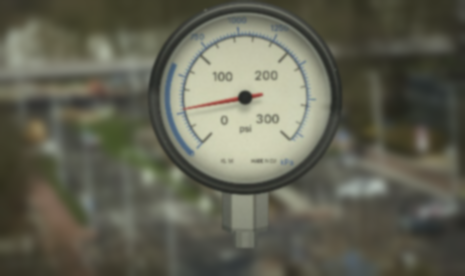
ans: {"value": 40, "unit": "psi"}
